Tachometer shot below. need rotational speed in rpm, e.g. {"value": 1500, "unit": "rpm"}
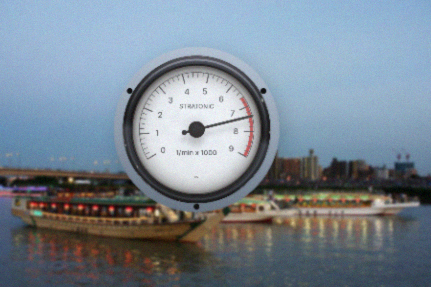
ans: {"value": 7400, "unit": "rpm"}
